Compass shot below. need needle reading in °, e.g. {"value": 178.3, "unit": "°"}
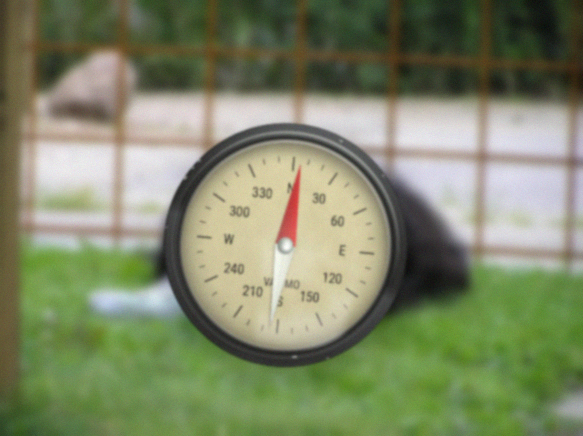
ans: {"value": 5, "unit": "°"}
